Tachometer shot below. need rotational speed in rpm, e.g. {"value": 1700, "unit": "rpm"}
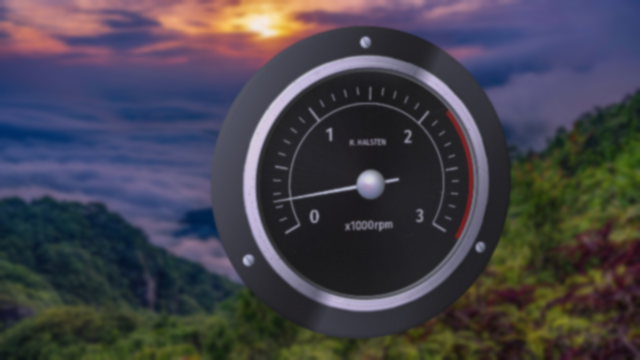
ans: {"value": 250, "unit": "rpm"}
